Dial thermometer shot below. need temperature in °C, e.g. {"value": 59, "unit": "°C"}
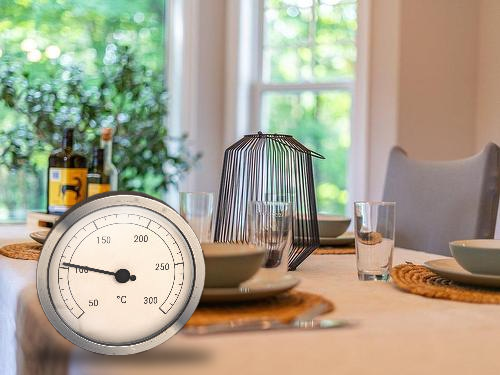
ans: {"value": 105, "unit": "°C"}
